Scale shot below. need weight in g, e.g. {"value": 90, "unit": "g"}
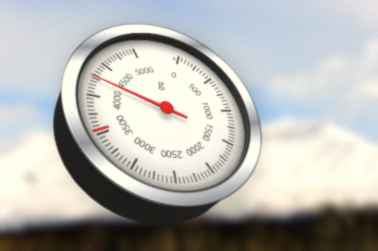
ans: {"value": 4250, "unit": "g"}
